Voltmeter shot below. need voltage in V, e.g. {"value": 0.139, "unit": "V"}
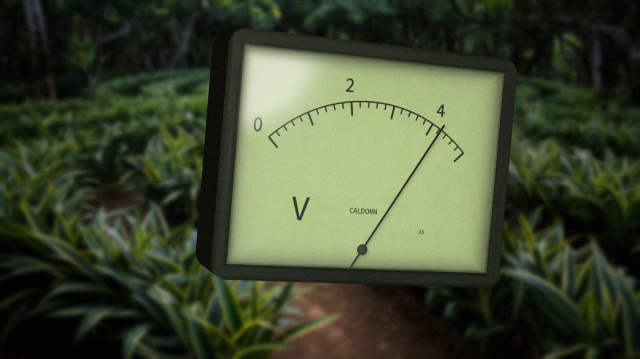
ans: {"value": 4.2, "unit": "V"}
